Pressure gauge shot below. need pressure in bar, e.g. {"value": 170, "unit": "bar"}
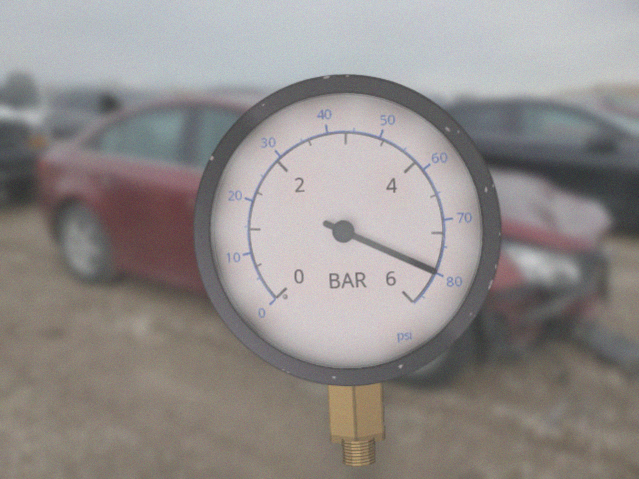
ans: {"value": 5.5, "unit": "bar"}
